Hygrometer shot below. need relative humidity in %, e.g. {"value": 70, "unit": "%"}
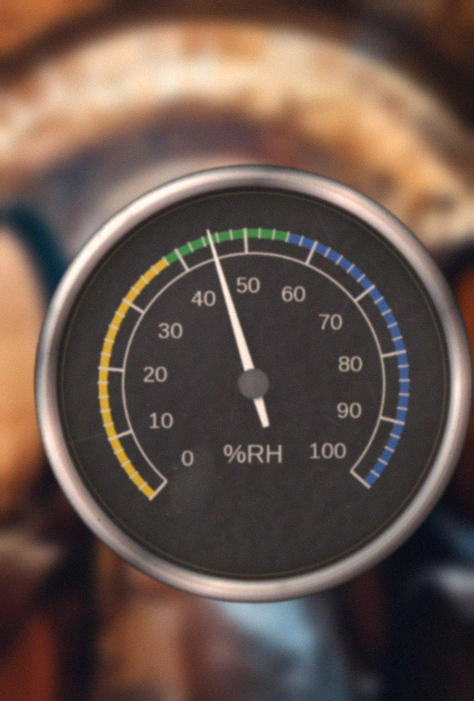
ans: {"value": 45, "unit": "%"}
